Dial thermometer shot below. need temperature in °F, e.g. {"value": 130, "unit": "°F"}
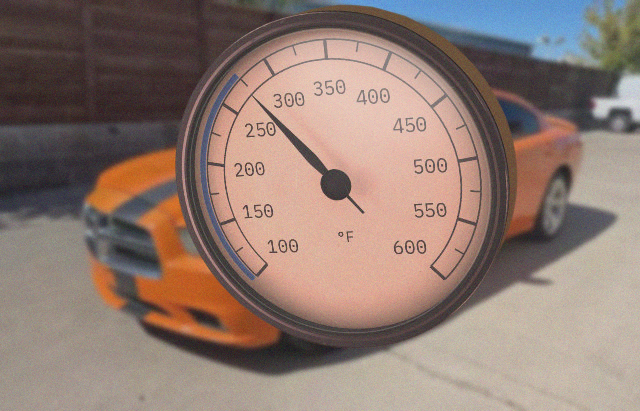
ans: {"value": 275, "unit": "°F"}
